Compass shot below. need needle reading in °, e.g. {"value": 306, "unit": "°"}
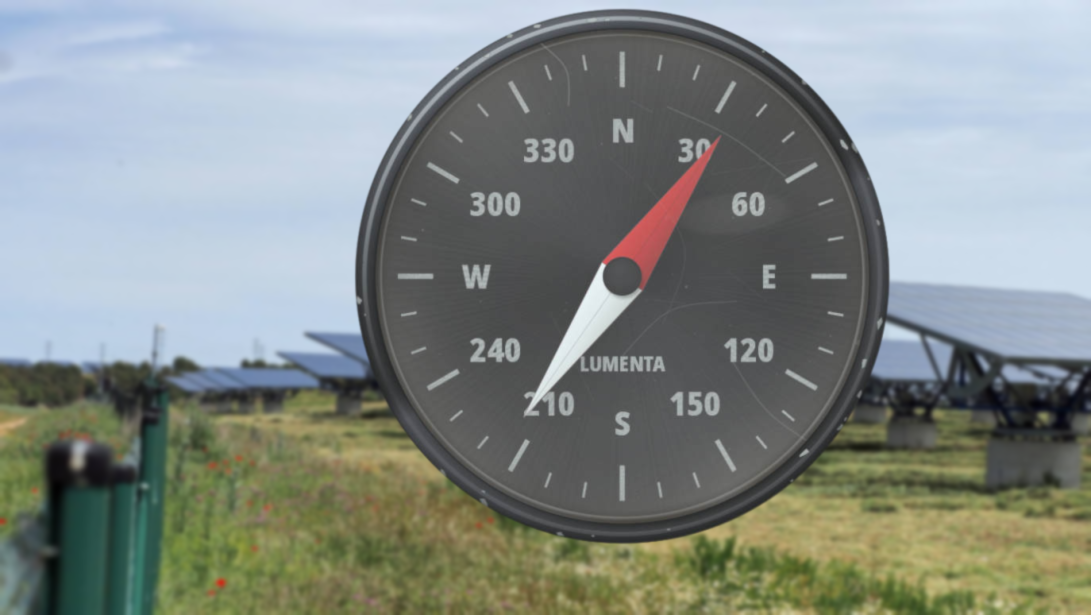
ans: {"value": 35, "unit": "°"}
